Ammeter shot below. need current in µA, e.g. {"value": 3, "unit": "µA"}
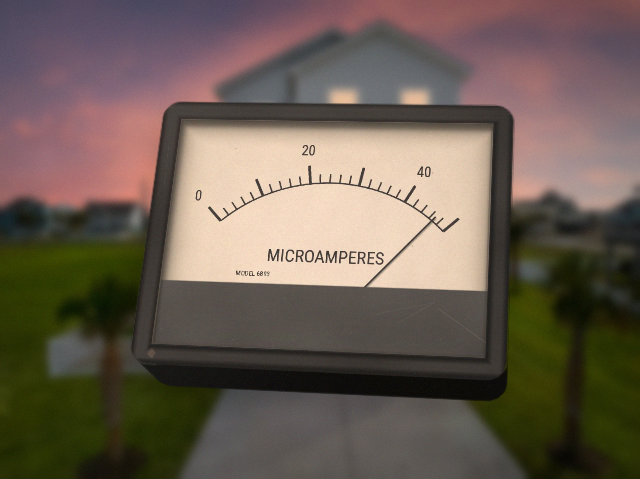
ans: {"value": 47, "unit": "µA"}
